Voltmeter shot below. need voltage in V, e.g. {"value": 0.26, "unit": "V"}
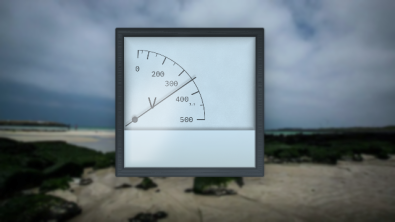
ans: {"value": 350, "unit": "V"}
